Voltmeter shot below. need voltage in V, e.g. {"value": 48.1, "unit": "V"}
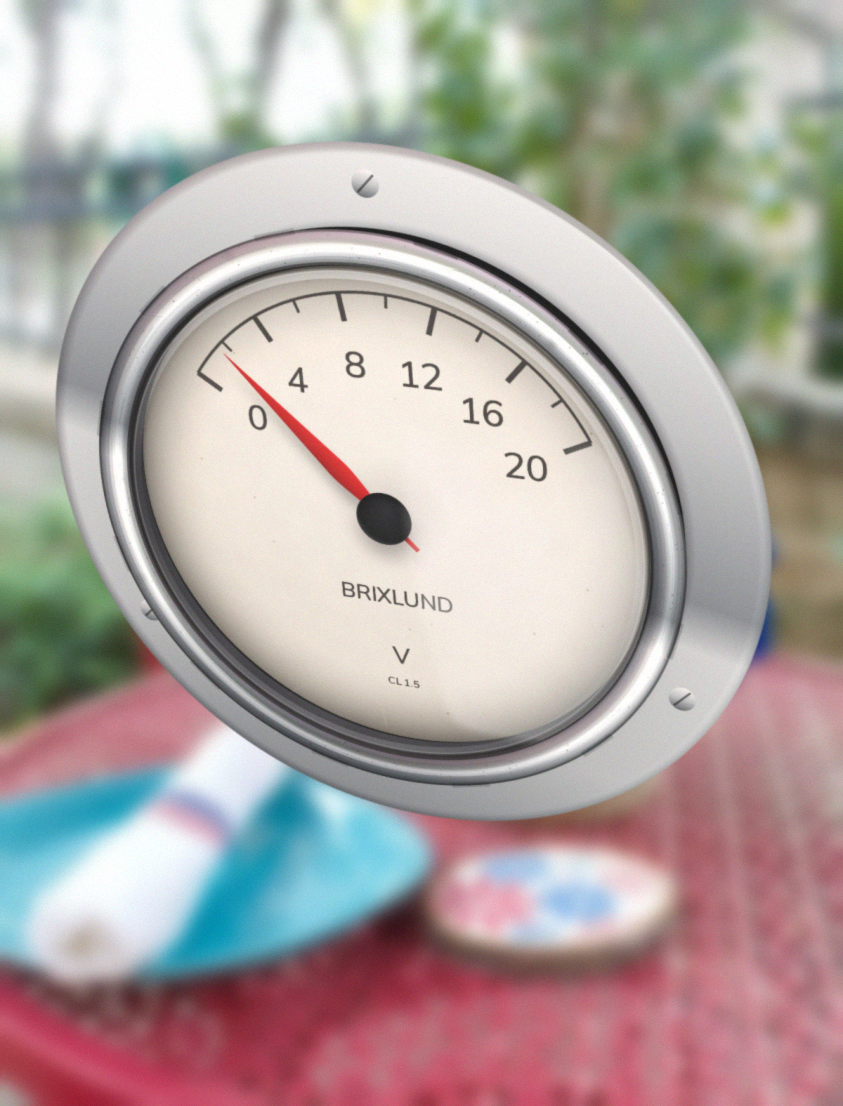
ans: {"value": 2, "unit": "V"}
